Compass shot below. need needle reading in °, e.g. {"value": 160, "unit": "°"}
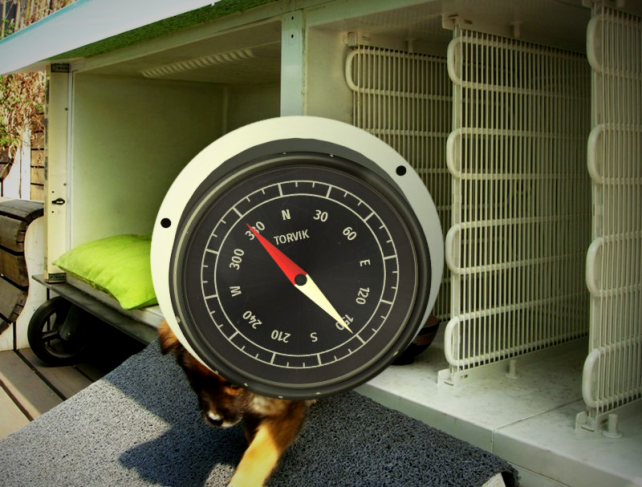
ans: {"value": 330, "unit": "°"}
